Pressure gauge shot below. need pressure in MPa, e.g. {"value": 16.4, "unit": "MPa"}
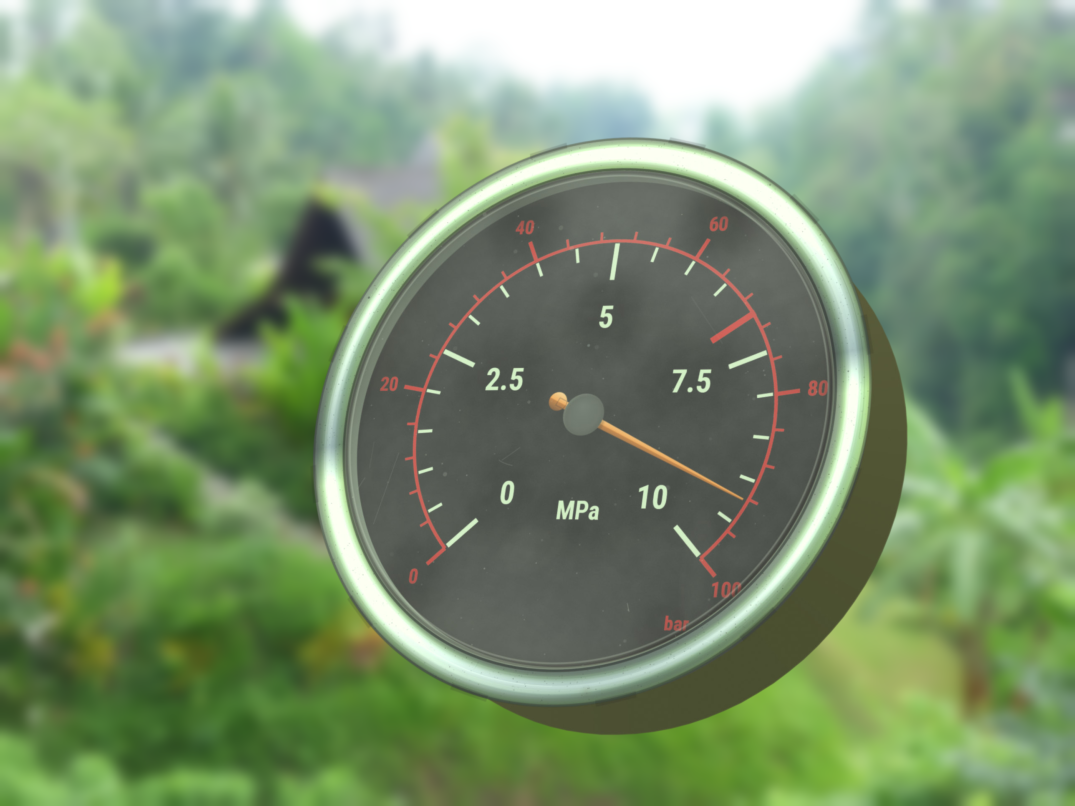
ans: {"value": 9.25, "unit": "MPa"}
